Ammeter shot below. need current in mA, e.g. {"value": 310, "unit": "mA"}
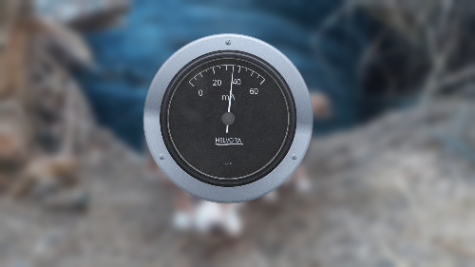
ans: {"value": 35, "unit": "mA"}
